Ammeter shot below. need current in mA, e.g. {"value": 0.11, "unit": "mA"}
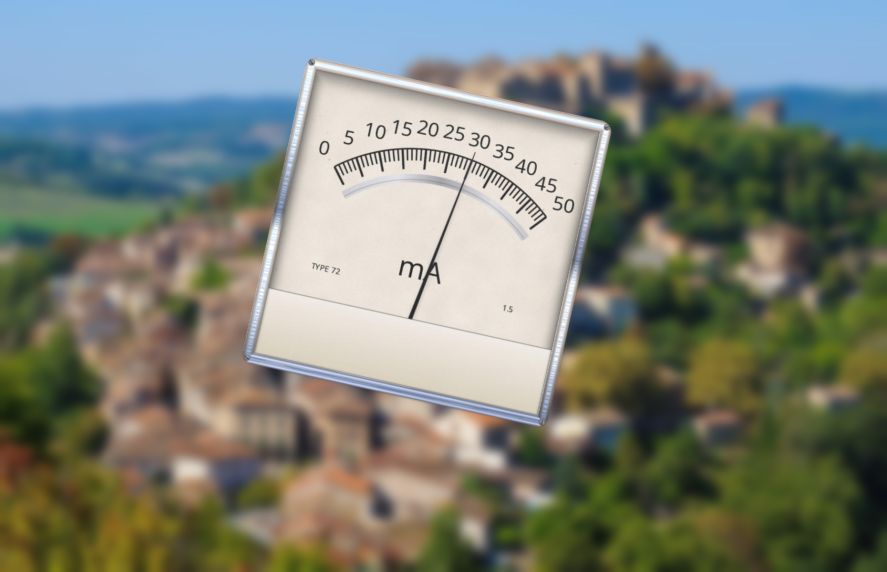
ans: {"value": 30, "unit": "mA"}
